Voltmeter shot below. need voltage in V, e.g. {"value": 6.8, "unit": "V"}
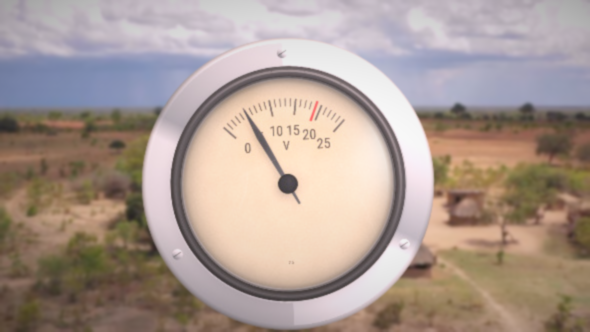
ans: {"value": 5, "unit": "V"}
